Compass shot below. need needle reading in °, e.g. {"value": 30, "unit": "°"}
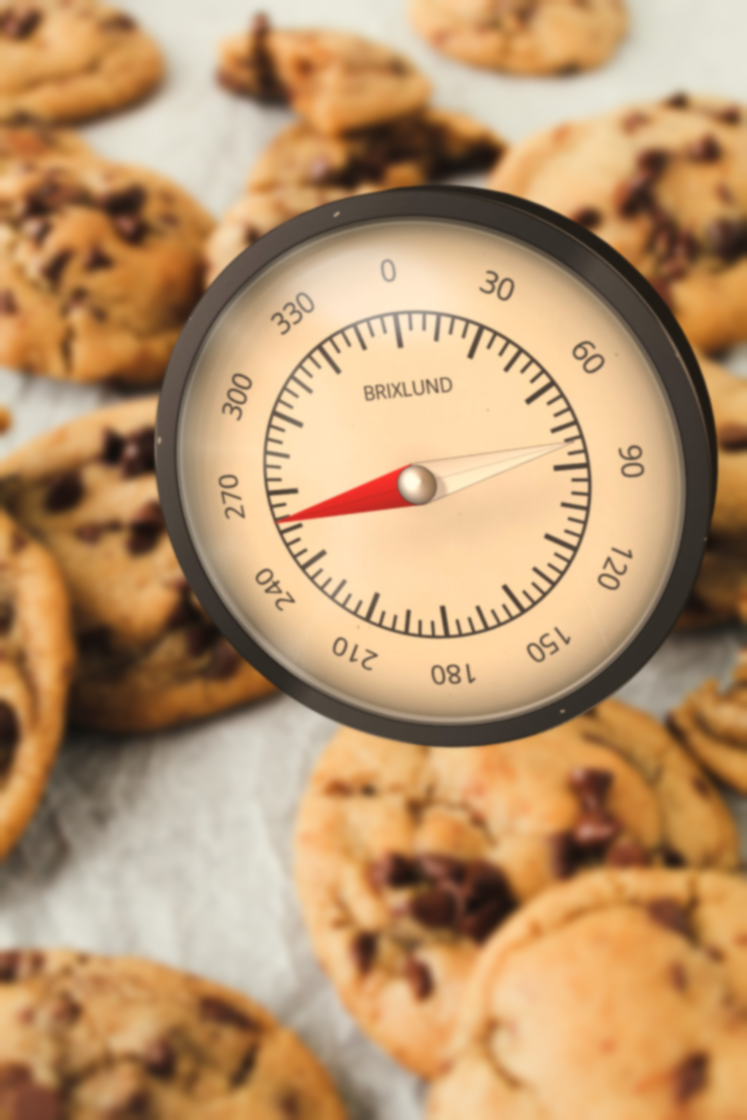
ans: {"value": 260, "unit": "°"}
